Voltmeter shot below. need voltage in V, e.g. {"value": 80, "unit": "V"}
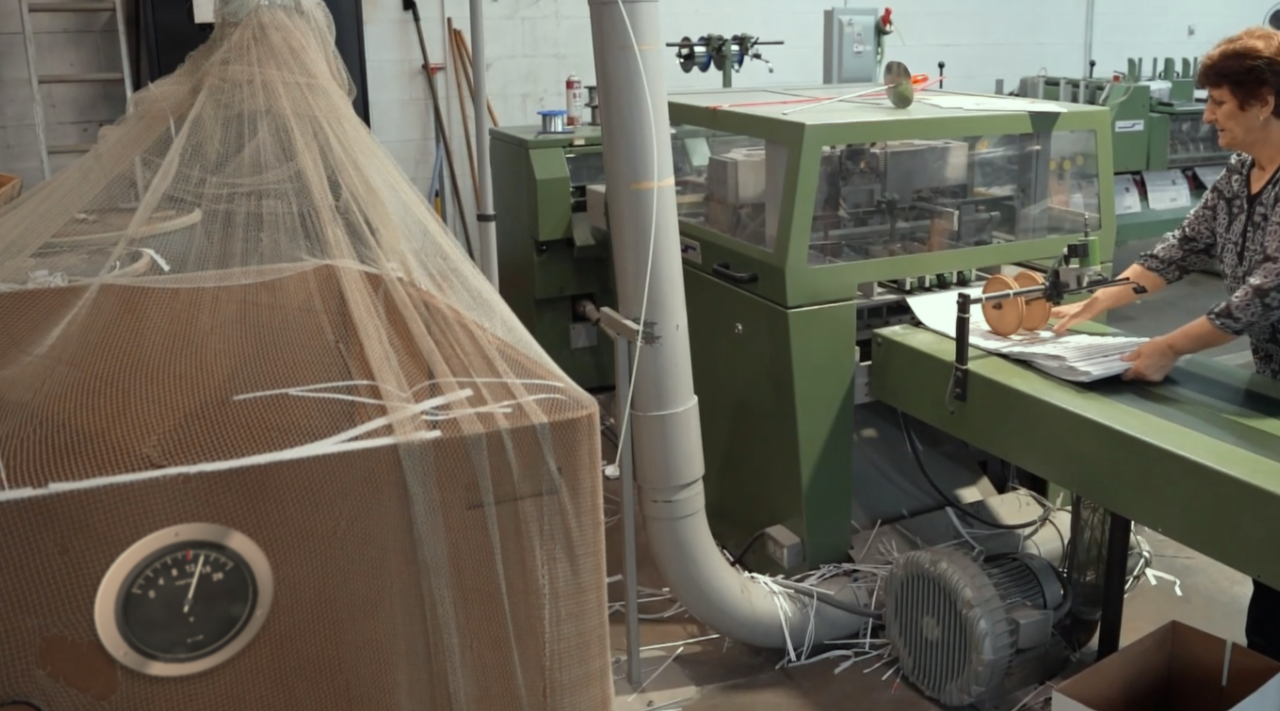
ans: {"value": 14, "unit": "V"}
